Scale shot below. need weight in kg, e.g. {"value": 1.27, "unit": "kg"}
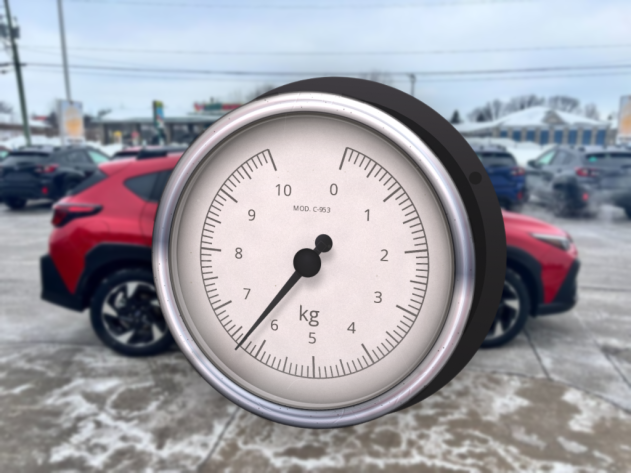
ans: {"value": 6.3, "unit": "kg"}
